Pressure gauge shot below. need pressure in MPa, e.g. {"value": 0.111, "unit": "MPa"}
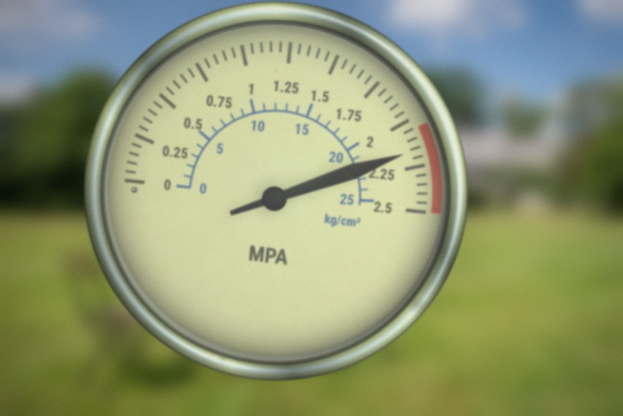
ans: {"value": 2.15, "unit": "MPa"}
